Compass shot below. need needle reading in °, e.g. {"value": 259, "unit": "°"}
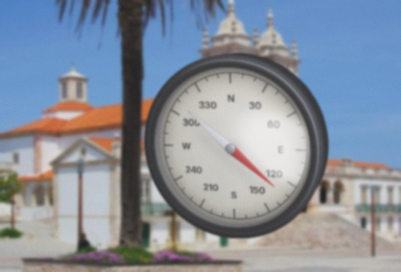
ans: {"value": 130, "unit": "°"}
